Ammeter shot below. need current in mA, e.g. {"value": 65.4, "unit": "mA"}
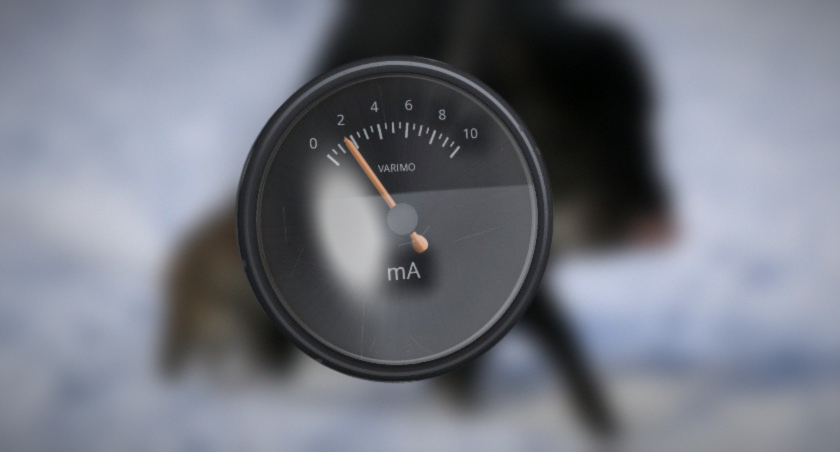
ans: {"value": 1.5, "unit": "mA"}
